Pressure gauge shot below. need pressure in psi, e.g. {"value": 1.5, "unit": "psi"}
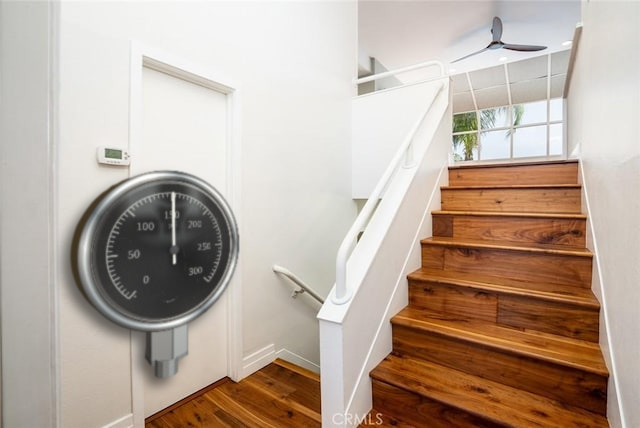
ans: {"value": 150, "unit": "psi"}
